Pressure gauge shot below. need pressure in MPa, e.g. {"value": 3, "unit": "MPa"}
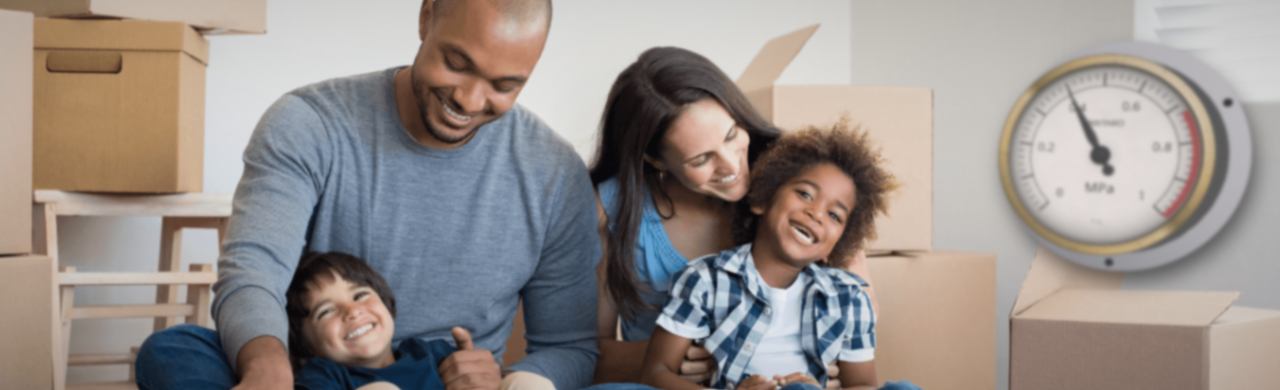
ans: {"value": 0.4, "unit": "MPa"}
